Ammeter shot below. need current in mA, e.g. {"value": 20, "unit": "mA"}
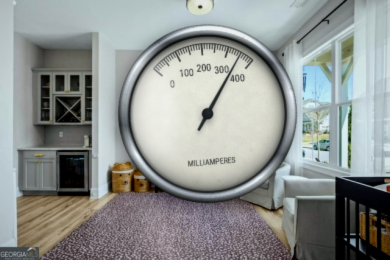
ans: {"value": 350, "unit": "mA"}
